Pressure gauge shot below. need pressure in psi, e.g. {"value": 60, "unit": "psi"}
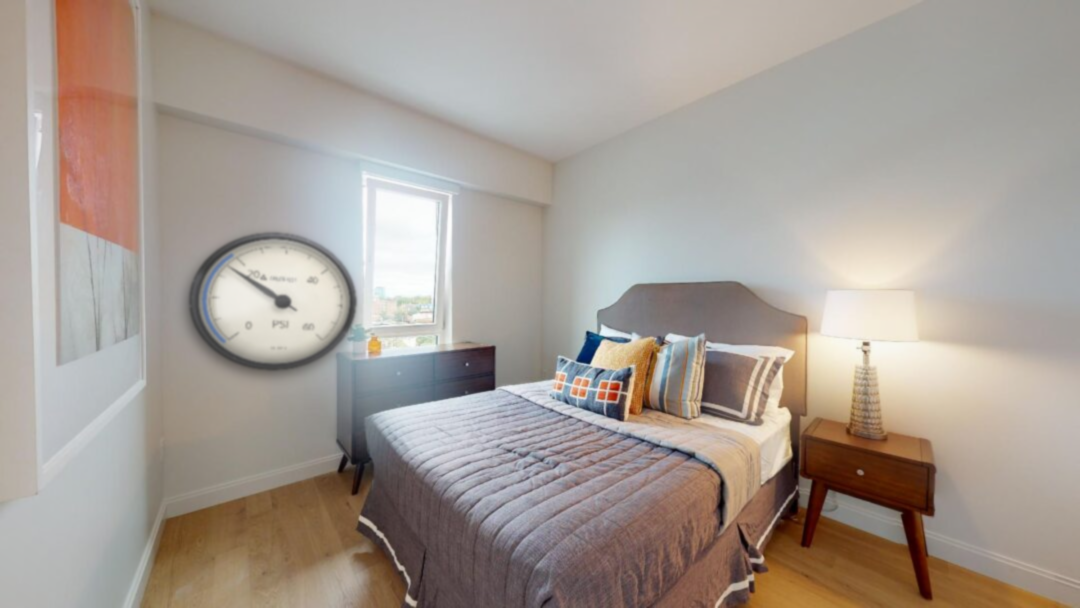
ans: {"value": 17.5, "unit": "psi"}
